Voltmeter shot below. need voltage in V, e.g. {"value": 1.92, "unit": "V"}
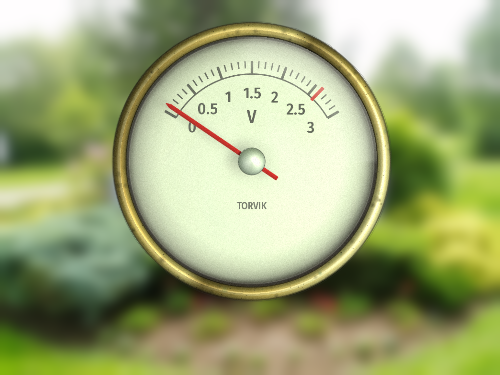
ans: {"value": 0.1, "unit": "V"}
